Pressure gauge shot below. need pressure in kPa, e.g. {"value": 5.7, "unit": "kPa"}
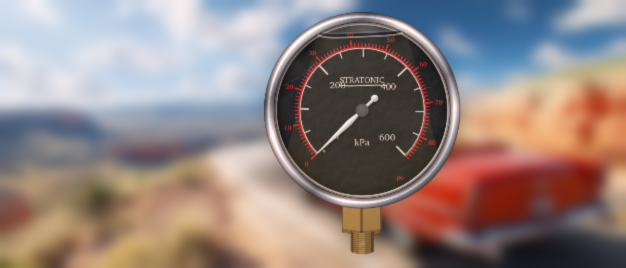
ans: {"value": 0, "unit": "kPa"}
